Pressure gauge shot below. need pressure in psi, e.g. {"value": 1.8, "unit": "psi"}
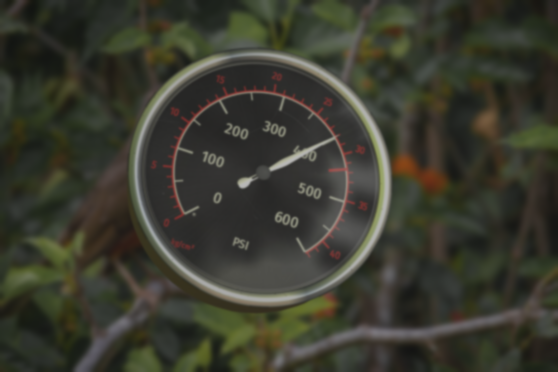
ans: {"value": 400, "unit": "psi"}
